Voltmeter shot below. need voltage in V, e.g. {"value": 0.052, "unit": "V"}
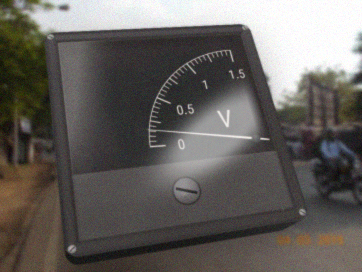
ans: {"value": 0.15, "unit": "V"}
